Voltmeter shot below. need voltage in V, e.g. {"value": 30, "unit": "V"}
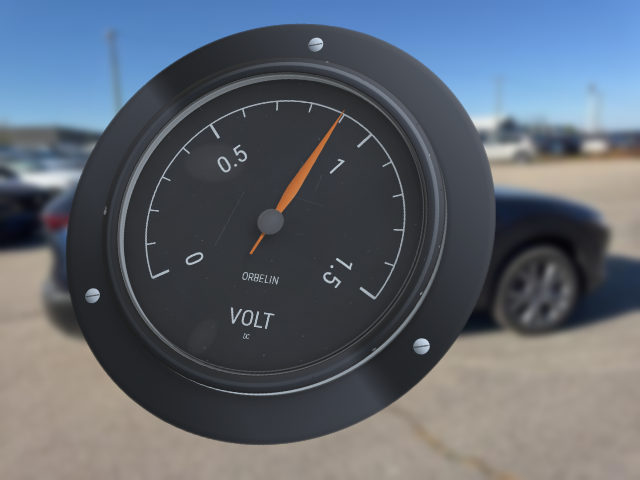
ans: {"value": 0.9, "unit": "V"}
